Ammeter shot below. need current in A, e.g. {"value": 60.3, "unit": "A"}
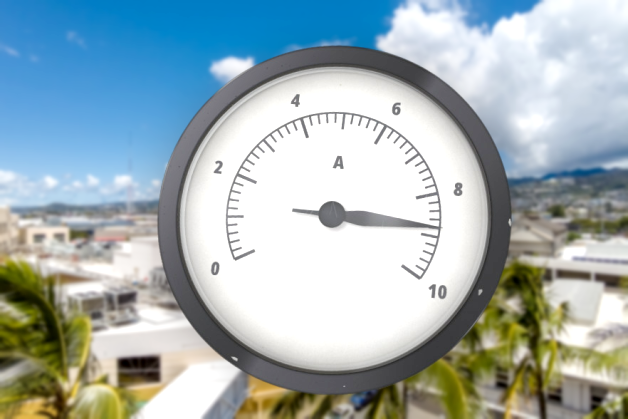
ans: {"value": 8.8, "unit": "A"}
